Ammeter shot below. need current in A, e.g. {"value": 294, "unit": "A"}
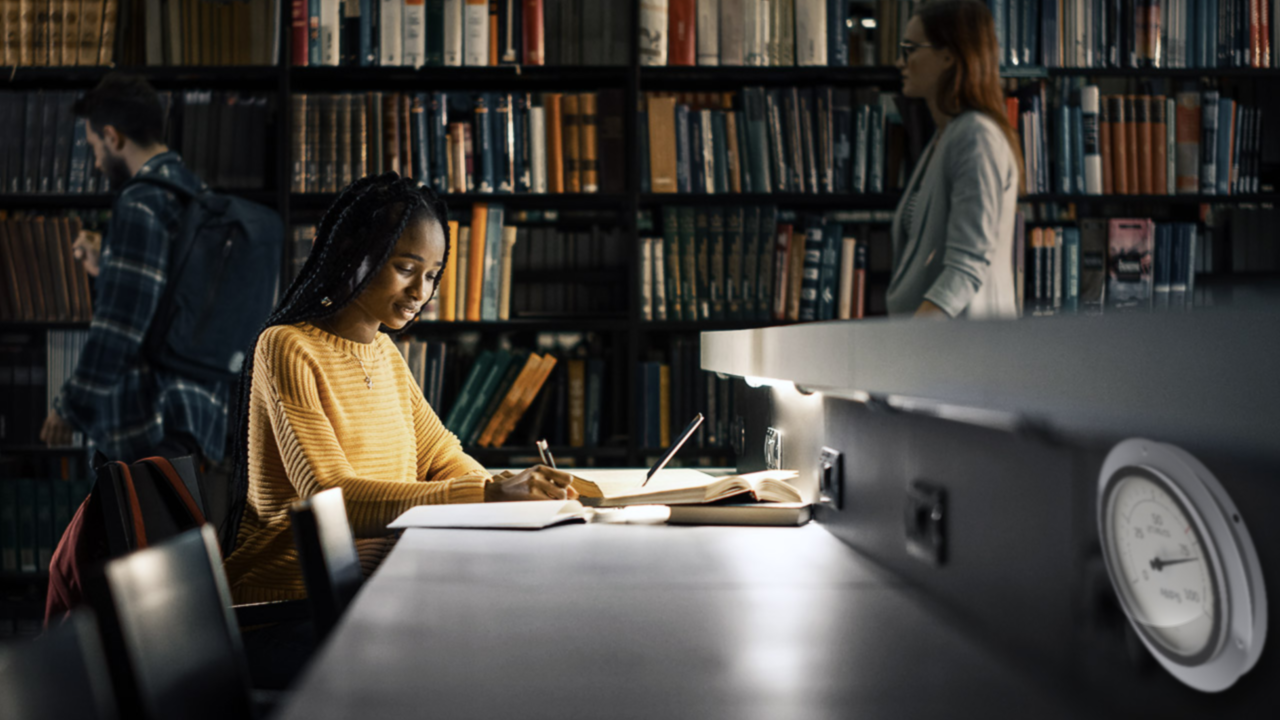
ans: {"value": 80, "unit": "A"}
